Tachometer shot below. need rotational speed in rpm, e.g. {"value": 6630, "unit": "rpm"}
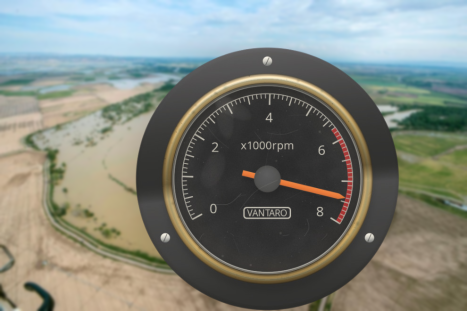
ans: {"value": 7400, "unit": "rpm"}
